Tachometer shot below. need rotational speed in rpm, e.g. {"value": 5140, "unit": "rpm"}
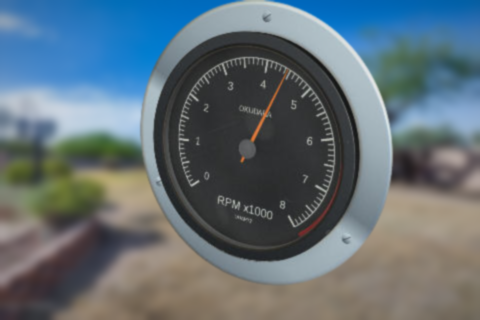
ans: {"value": 4500, "unit": "rpm"}
